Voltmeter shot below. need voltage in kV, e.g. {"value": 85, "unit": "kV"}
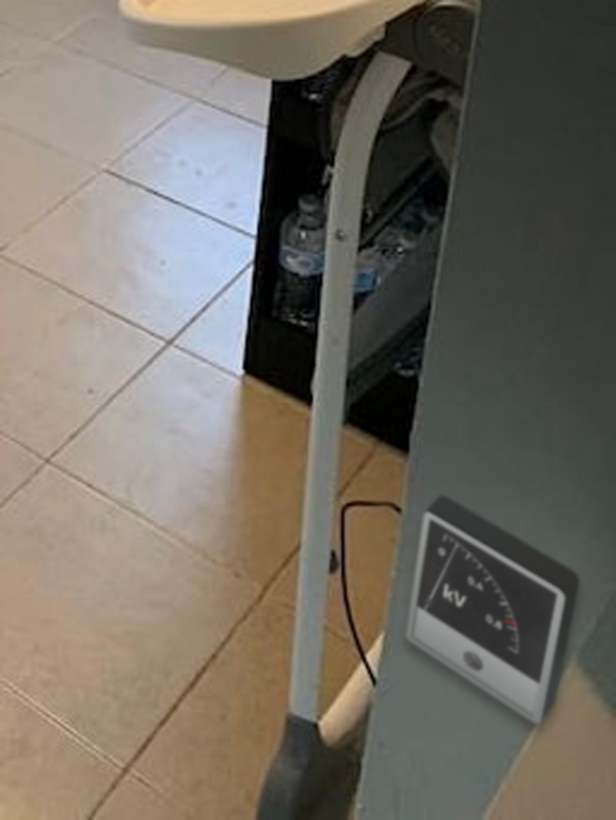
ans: {"value": 0.1, "unit": "kV"}
